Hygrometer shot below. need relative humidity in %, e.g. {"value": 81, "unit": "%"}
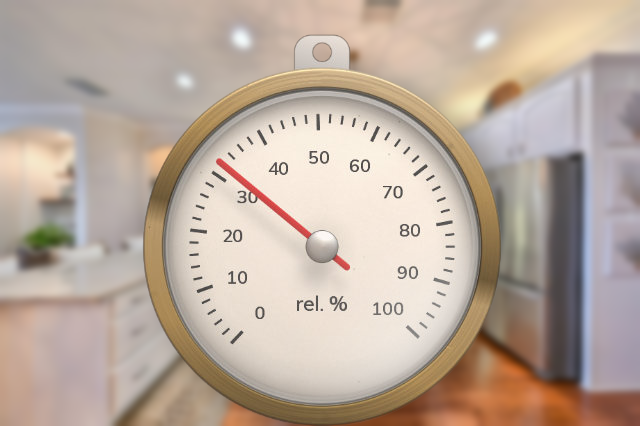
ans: {"value": 32, "unit": "%"}
